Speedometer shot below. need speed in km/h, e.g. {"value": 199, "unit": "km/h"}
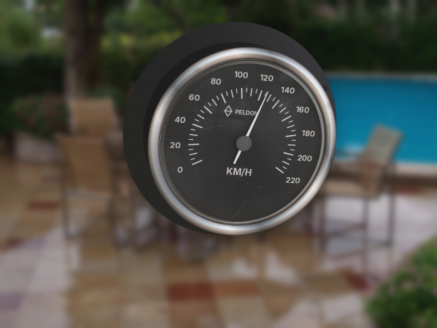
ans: {"value": 125, "unit": "km/h"}
